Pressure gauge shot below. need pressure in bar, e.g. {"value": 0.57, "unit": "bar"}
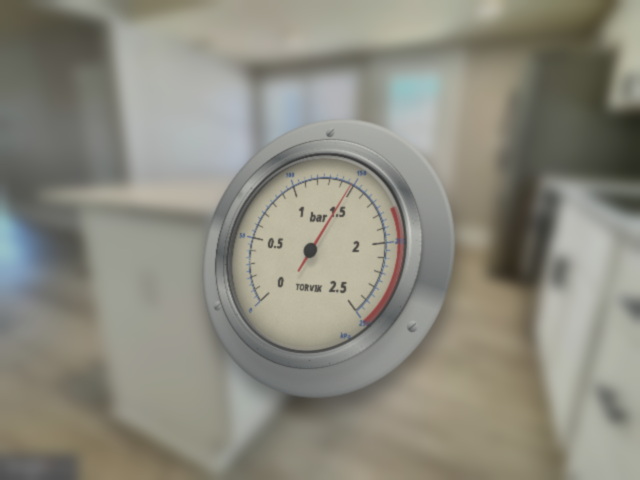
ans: {"value": 1.5, "unit": "bar"}
